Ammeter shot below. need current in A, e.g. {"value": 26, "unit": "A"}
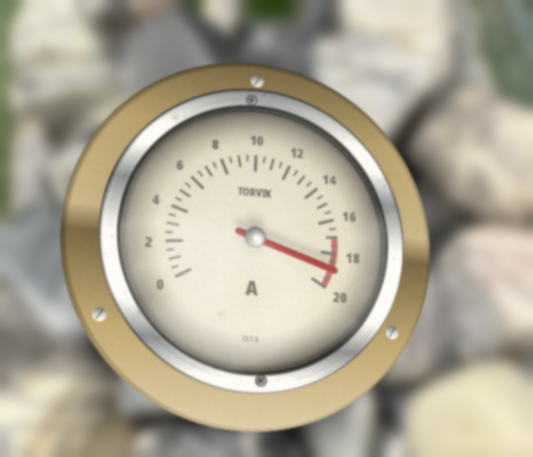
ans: {"value": 19, "unit": "A"}
